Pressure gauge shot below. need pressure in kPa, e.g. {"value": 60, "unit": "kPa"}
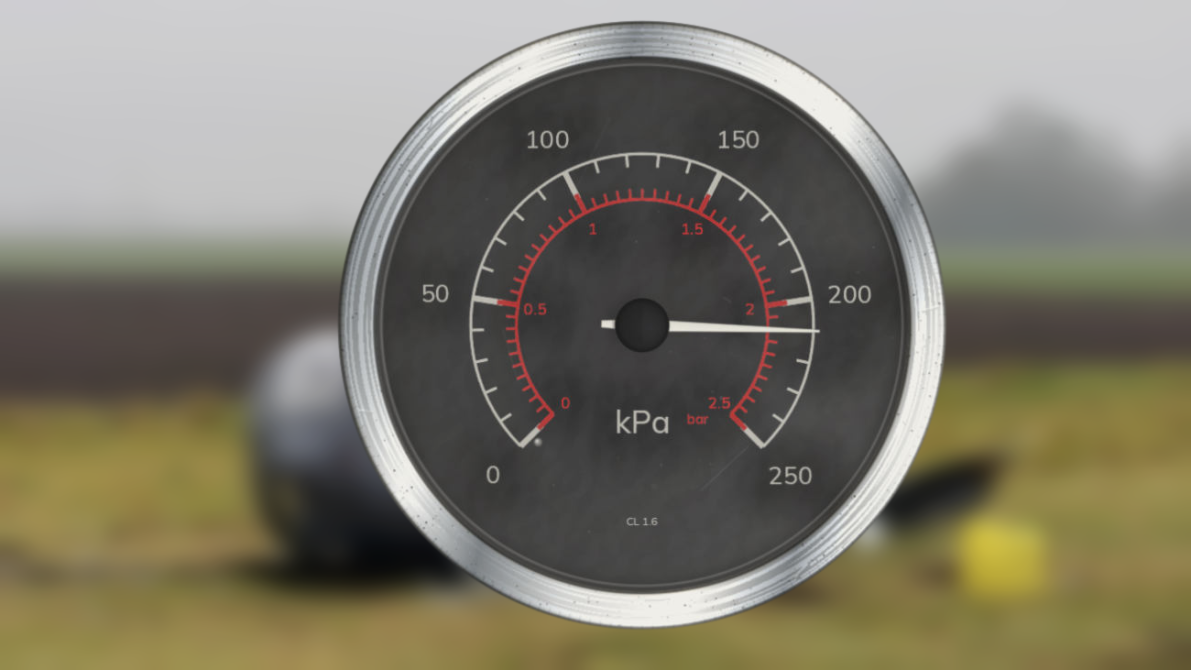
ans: {"value": 210, "unit": "kPa"}
